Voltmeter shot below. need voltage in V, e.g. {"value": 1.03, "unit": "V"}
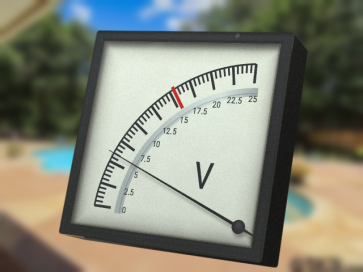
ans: {"value": 6, "unit": "V"}
